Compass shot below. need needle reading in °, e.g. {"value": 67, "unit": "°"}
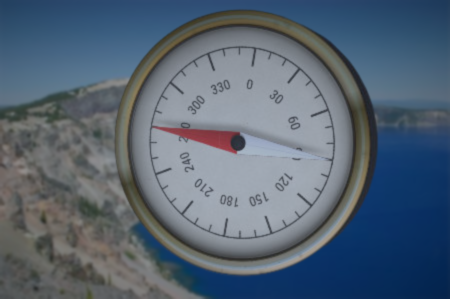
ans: {"value": 270, "unit": "°"}
